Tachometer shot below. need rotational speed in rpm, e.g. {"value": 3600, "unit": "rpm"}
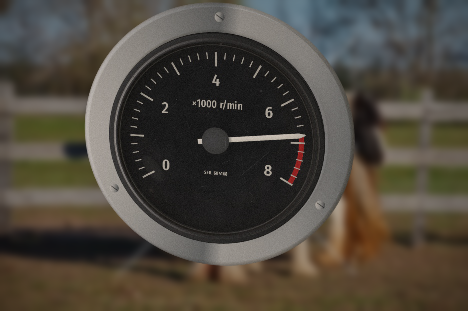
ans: {"value": 6800, "unit": "rpm"}
